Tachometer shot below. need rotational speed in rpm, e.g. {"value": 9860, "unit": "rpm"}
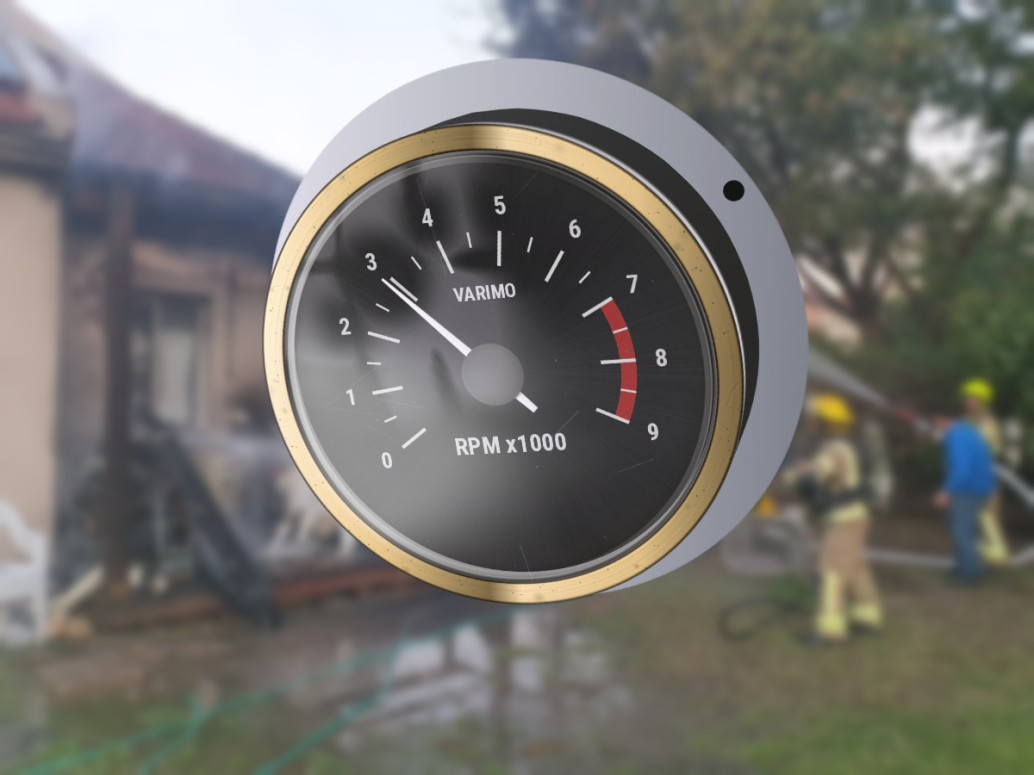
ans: {"value": 3000, "unit": "rpm"}
